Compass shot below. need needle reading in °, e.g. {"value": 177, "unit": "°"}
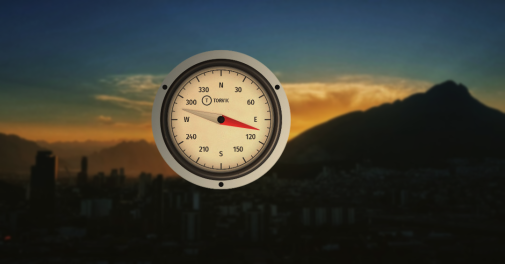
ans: {"value": 105, "unit": "°"}
